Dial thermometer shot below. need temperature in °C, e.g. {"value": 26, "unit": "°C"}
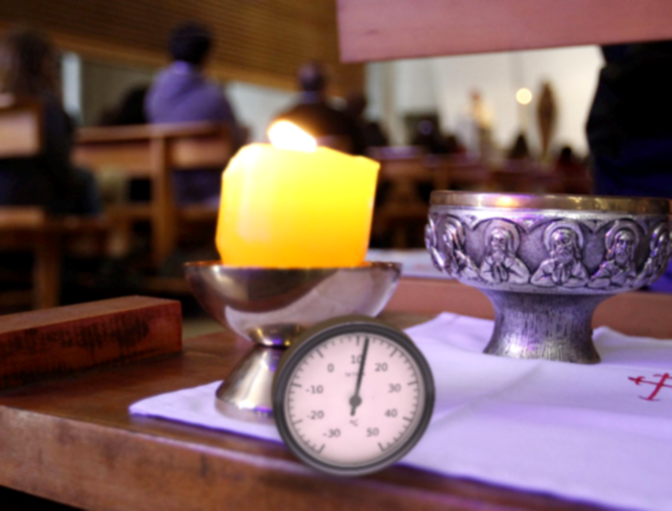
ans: {"value": 12, "unit": "°C"}
